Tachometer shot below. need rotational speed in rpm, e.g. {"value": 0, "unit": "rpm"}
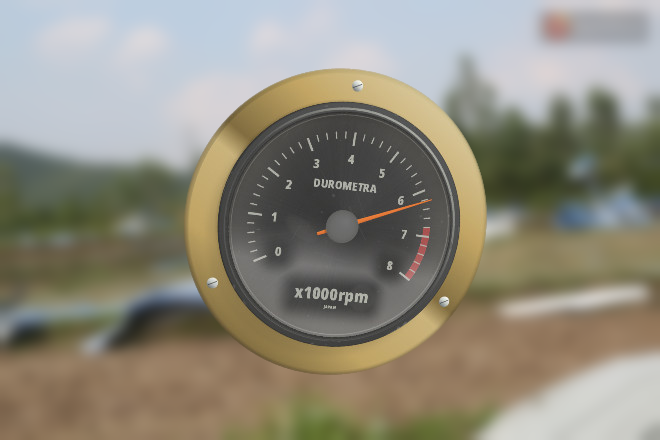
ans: {"value": 6200, "unit": "rpm"}
